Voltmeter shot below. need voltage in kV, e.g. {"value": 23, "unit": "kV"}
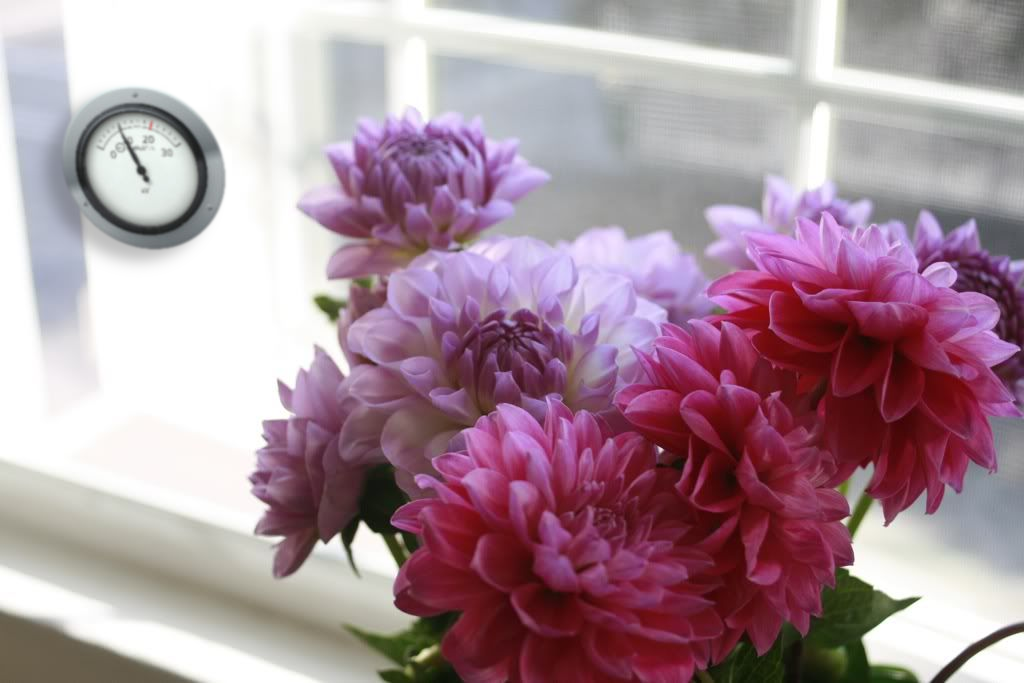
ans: {"value": 10, "unit": "kV"}
